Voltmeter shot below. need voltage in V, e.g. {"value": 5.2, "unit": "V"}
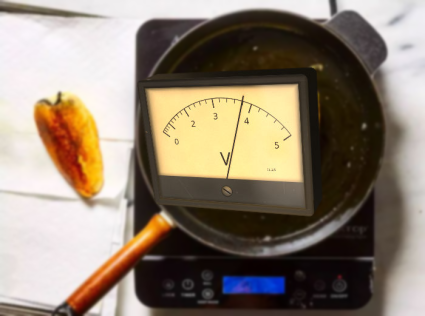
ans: {"value": 3.8, "unit": "V"}
